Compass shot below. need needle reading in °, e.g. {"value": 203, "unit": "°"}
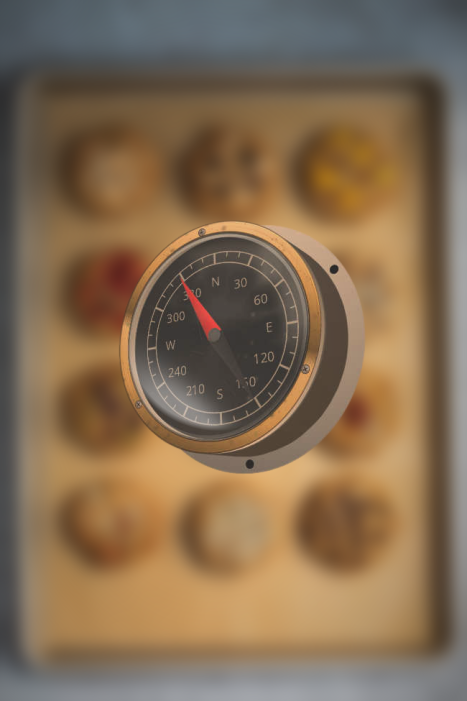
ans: {"value": 330, "unit": "°"}
